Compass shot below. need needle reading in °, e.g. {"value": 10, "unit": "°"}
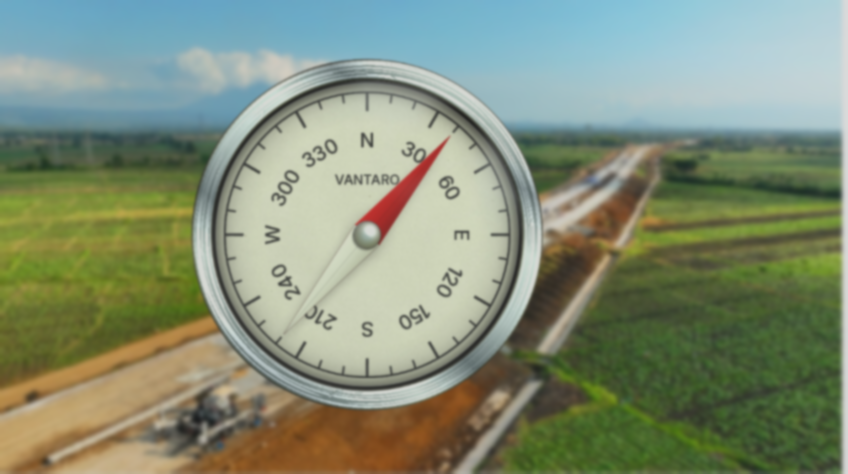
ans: {"value": 40, "unit": "°"}
